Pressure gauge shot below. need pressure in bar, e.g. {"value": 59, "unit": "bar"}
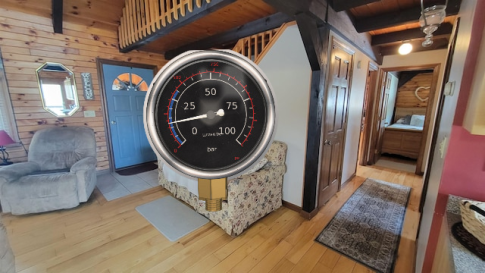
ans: {"value": 12.5, "unit": "bar"}
